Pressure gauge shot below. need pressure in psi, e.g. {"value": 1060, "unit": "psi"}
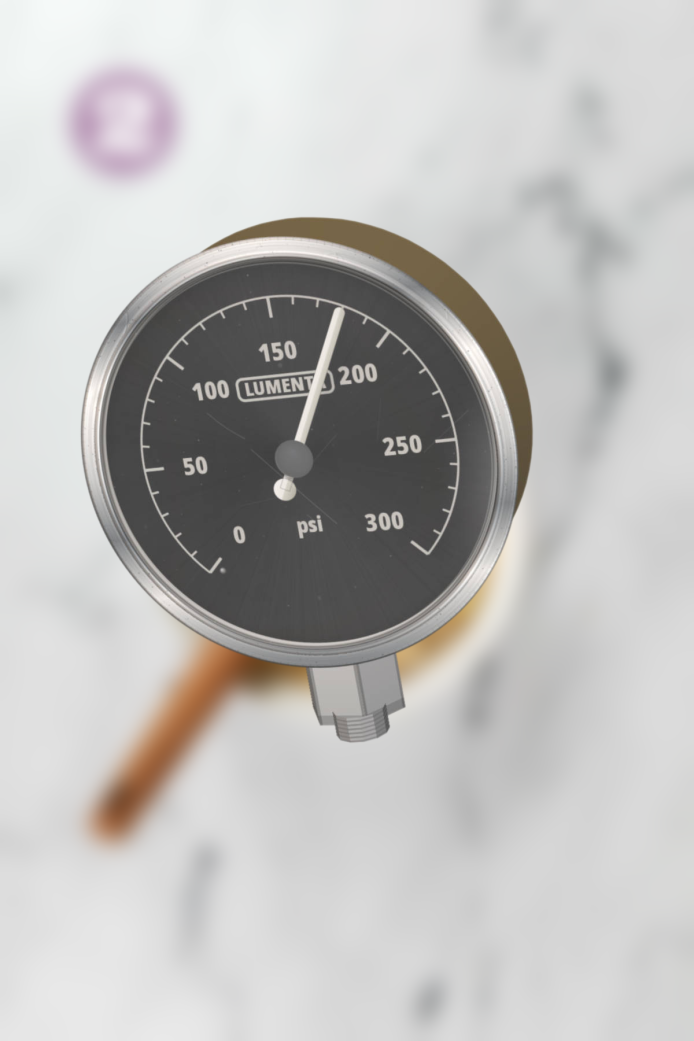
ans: {"value": 180, "unit": "psi"}
